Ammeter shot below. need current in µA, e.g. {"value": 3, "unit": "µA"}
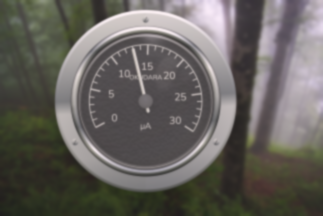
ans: {"value": 13, "unit": "µA"}
